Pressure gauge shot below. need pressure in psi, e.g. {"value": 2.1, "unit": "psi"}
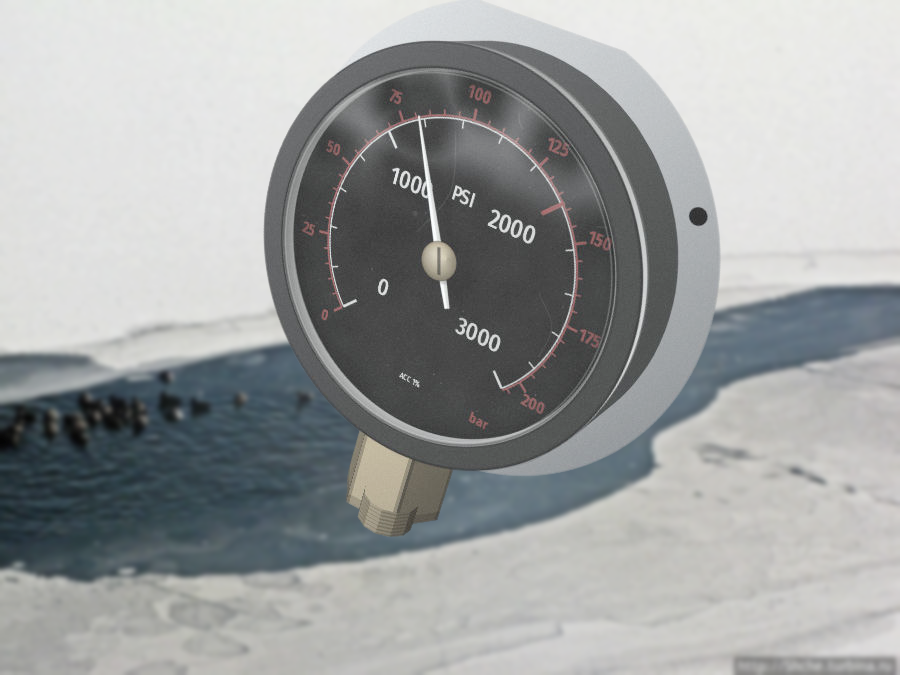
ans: {"value": 1200, "unit": "psi"}
